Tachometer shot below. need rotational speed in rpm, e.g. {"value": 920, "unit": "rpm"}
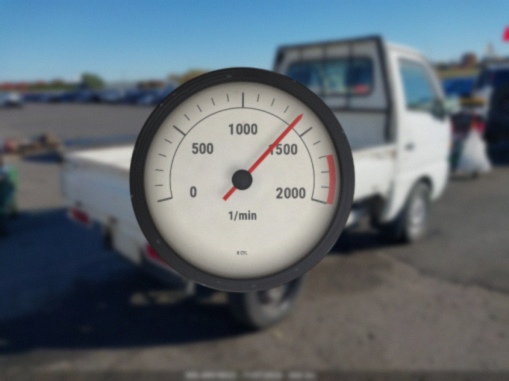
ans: {"value": 1400, "unit": "rpm"}
